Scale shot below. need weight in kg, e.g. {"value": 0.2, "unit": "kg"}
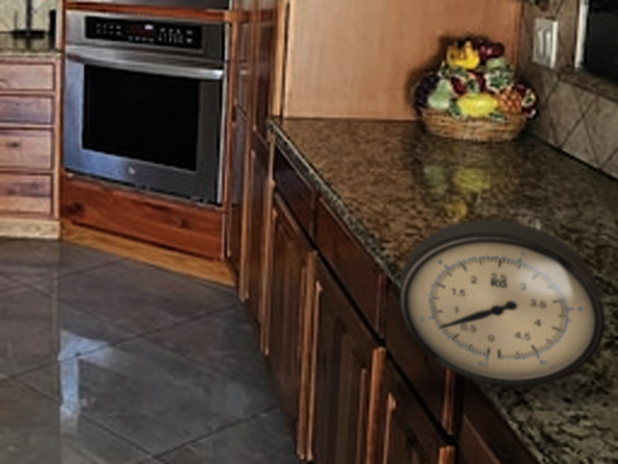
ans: {"value": 0.75, "unit": "kg"}
